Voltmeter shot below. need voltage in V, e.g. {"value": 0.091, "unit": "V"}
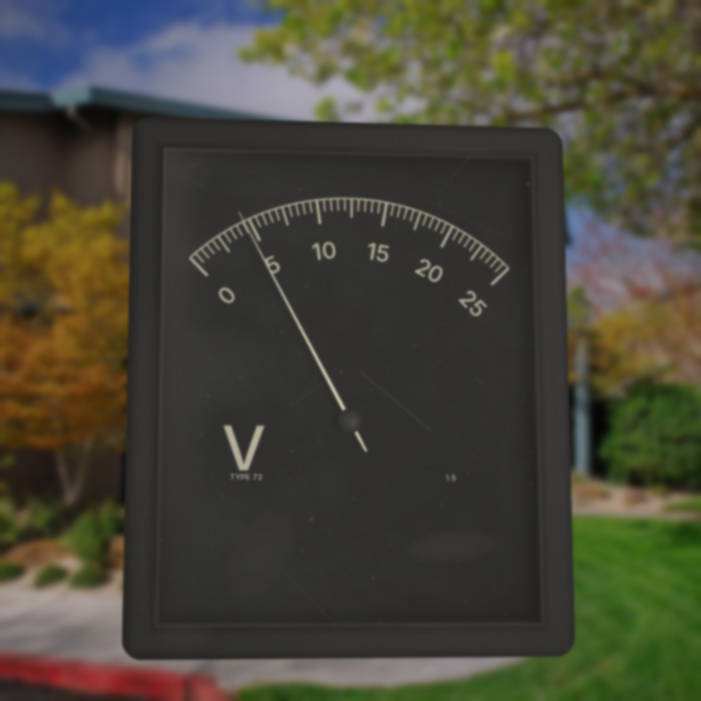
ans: {"value": 4.5, "unit": "V"}
